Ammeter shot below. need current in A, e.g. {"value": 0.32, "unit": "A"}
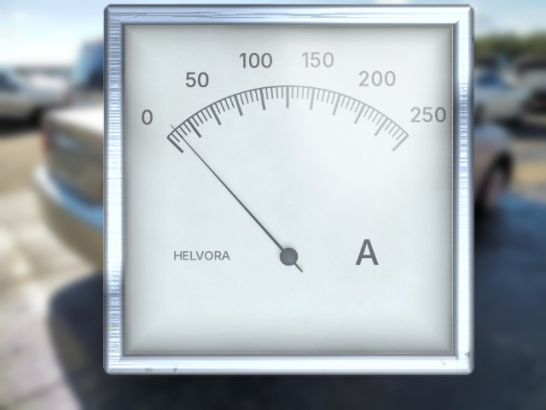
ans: {"value": 10, "unit": "A"}
